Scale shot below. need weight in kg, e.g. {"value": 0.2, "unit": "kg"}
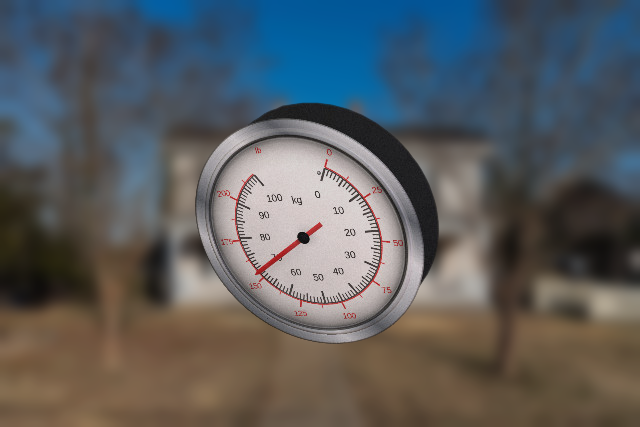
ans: {"value": 70, "unit": "kg"}
